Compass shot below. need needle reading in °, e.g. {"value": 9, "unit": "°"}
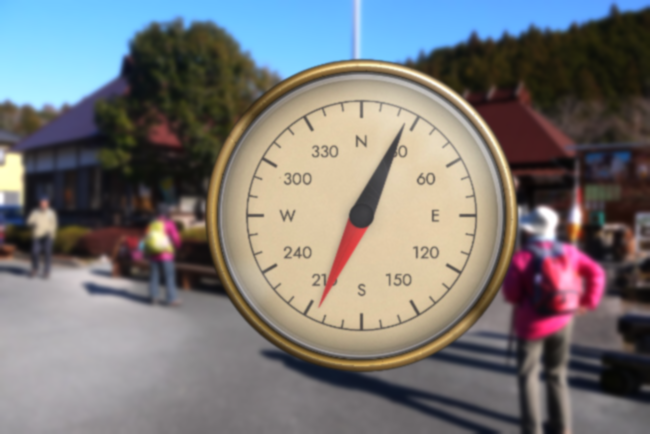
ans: {"value": 205, "unit": "°"}
